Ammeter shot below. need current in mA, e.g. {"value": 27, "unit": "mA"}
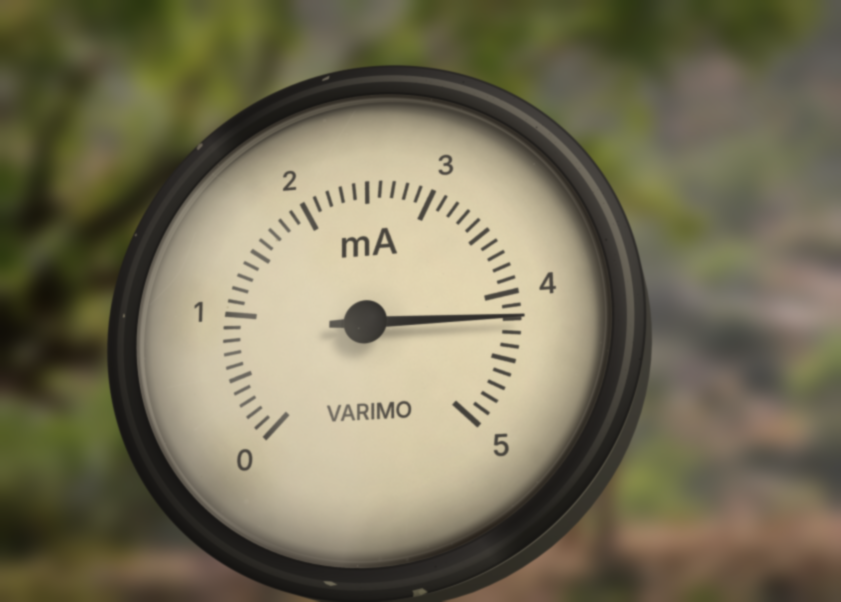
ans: {"value": 4.2, "unit": "mA"}
